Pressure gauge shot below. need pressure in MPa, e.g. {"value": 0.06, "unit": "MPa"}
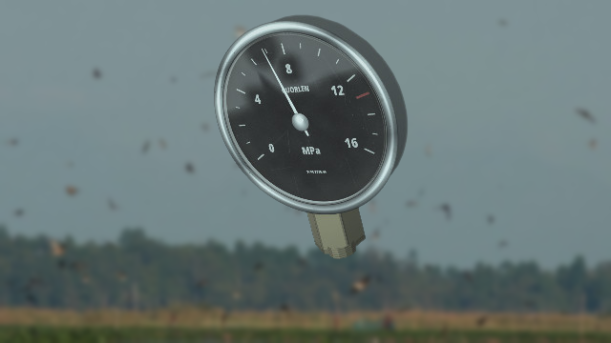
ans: {"value": 7, "unit": "MPa"}
